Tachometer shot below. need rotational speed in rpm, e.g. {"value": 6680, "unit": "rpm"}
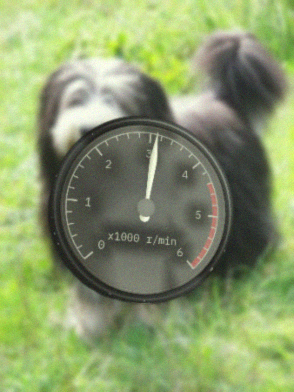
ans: {"value": 3100, "unit": "rpm"}
